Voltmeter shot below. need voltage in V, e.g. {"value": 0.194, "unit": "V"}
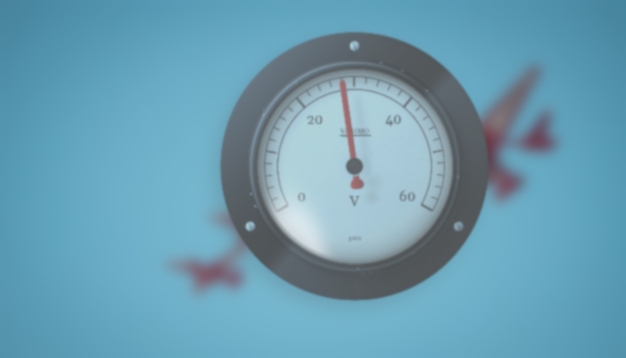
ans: {"value": 28, "unit": "V"}
